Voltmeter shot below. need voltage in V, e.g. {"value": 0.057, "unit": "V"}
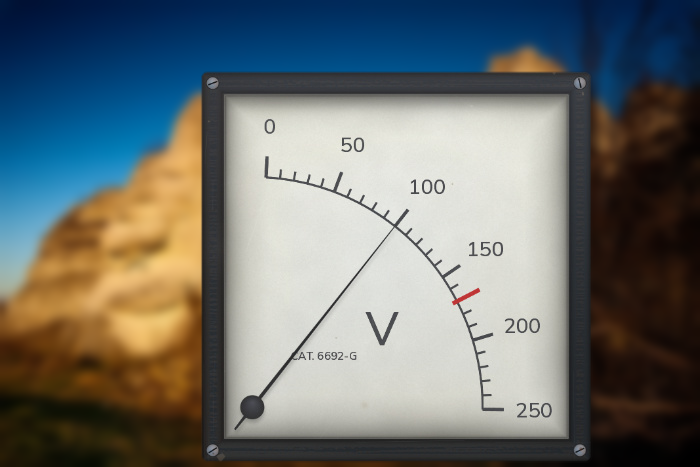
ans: {"value": 100, "unit": "V"}
